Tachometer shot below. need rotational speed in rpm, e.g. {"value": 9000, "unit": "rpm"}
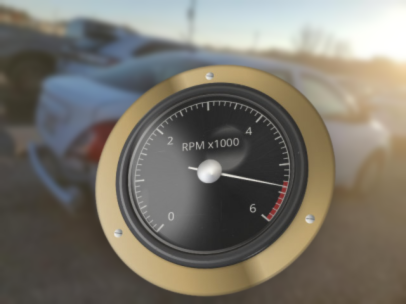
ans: {"value": 5400, "unit": "rpm"}
